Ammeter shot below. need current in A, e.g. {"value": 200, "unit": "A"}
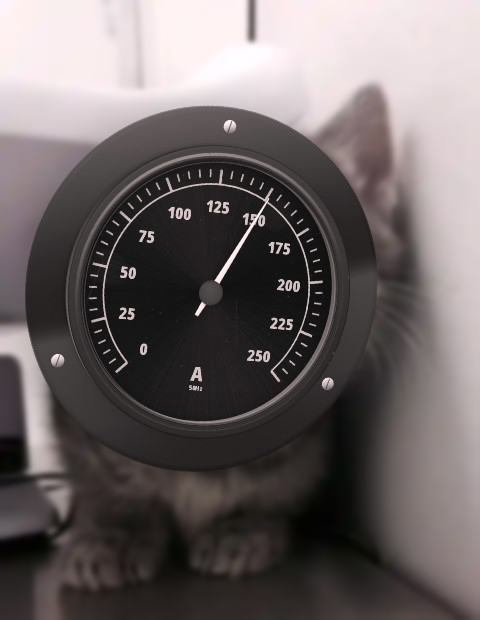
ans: {"value": 150, "unit": "A"}
